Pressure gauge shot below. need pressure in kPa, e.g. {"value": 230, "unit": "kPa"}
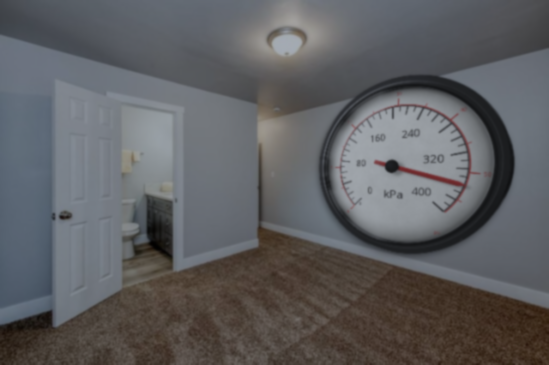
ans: {"value": 360, "unit": "kPa"}
